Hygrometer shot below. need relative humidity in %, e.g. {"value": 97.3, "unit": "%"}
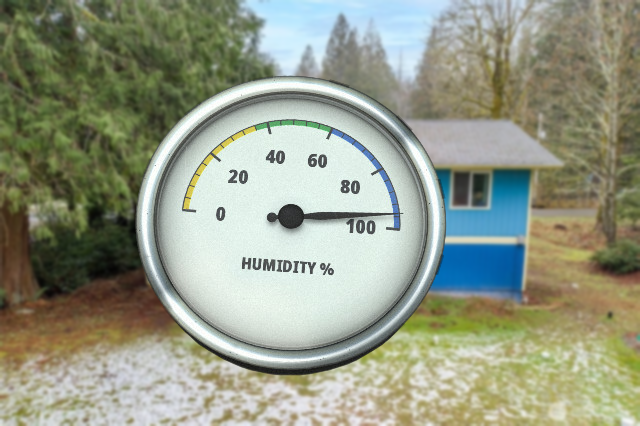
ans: {"value": 96, "unit": "%"}
